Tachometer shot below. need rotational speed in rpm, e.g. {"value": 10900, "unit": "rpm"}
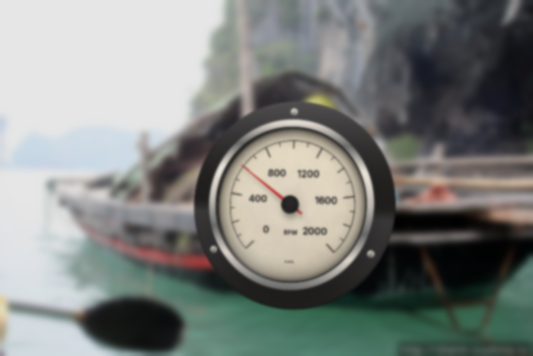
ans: {"value": 600, "unit": "rpm"}
